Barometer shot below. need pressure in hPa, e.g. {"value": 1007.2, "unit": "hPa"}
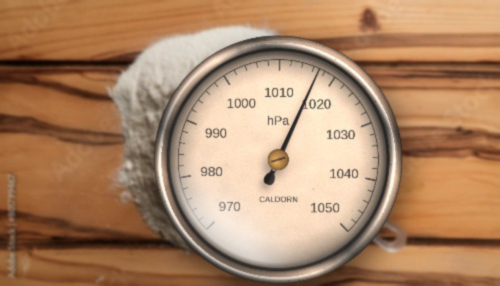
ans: {"value": 1017, "unit": "hPa"}
